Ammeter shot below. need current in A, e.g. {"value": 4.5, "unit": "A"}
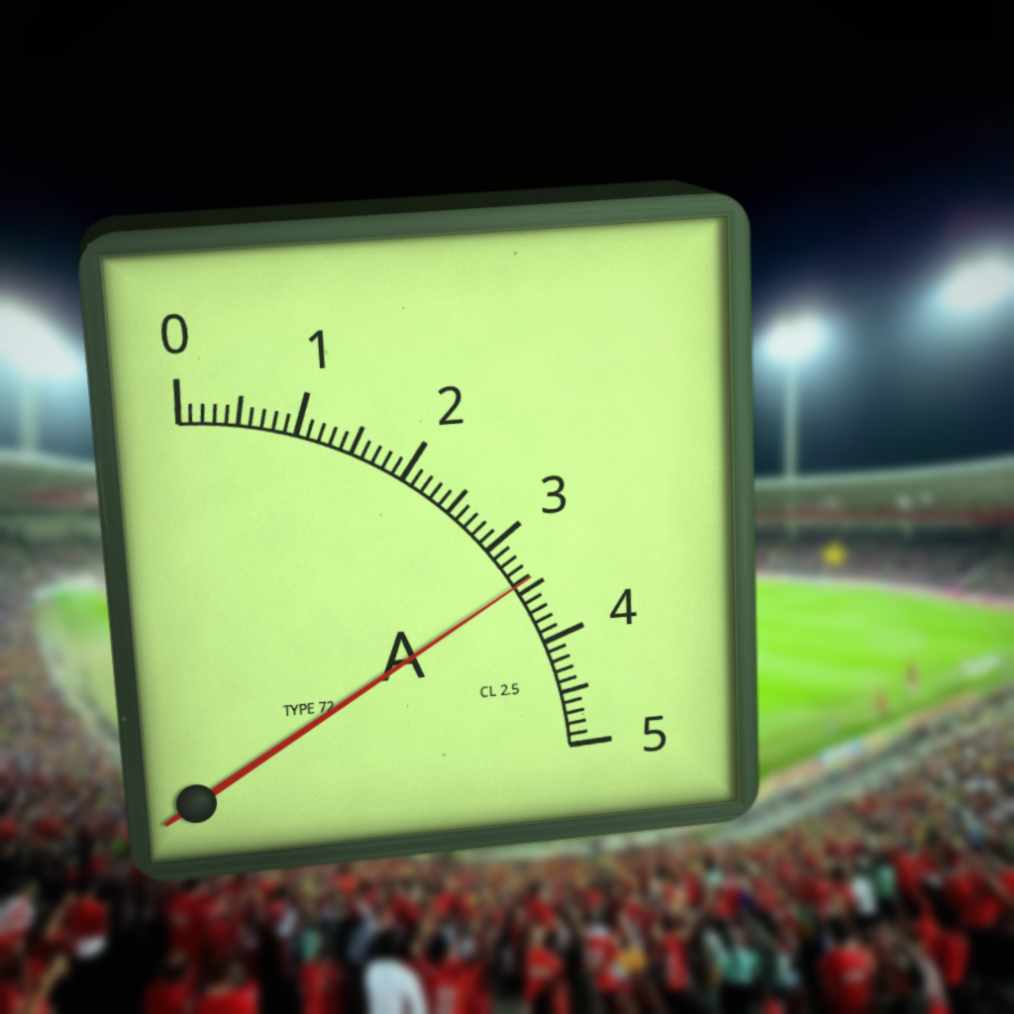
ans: {"value": 3.4, "unit": "A"}
